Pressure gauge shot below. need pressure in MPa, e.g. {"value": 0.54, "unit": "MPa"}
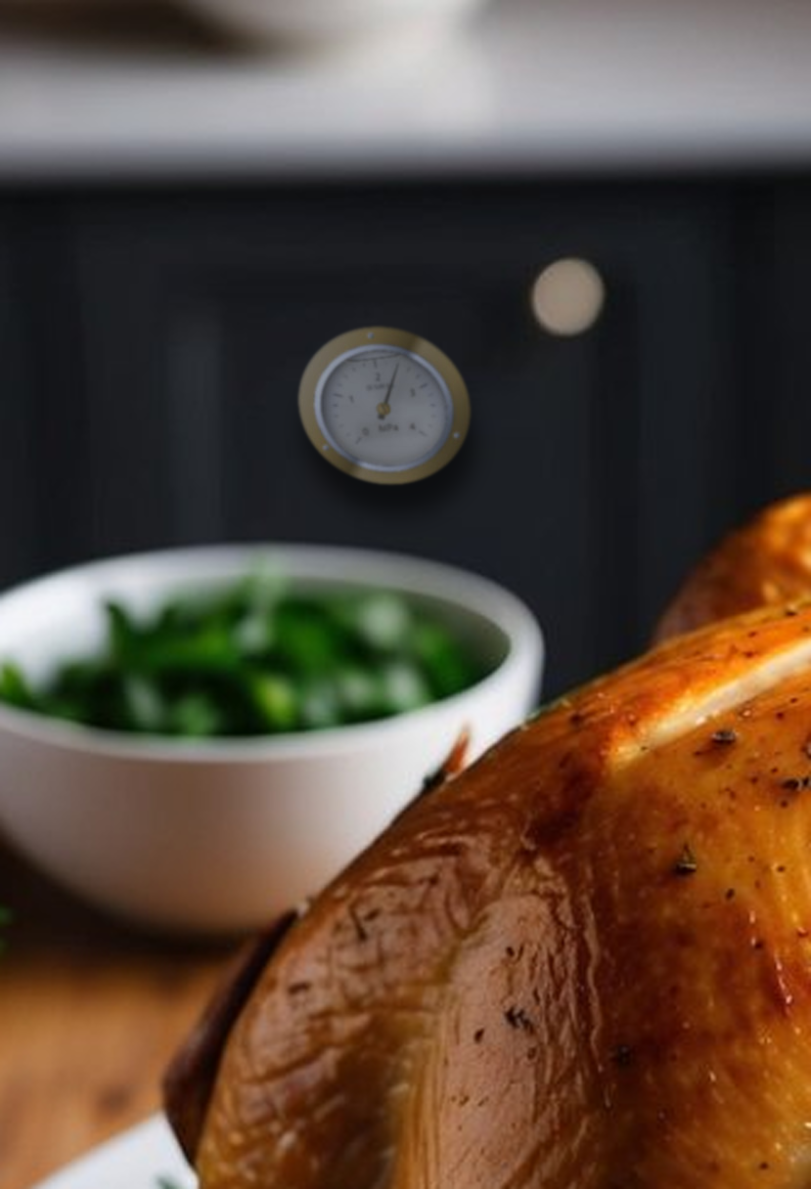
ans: {"value": 2.4, "unit": "MPa"}
